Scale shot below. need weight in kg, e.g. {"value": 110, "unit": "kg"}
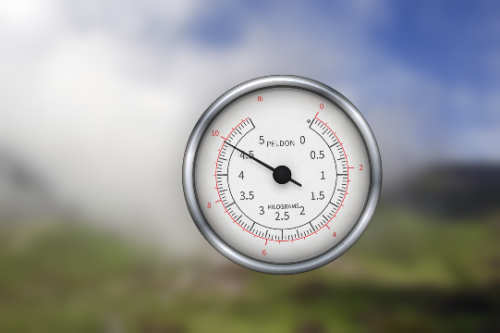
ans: {"value": 4.5, "unit": "kg"}
